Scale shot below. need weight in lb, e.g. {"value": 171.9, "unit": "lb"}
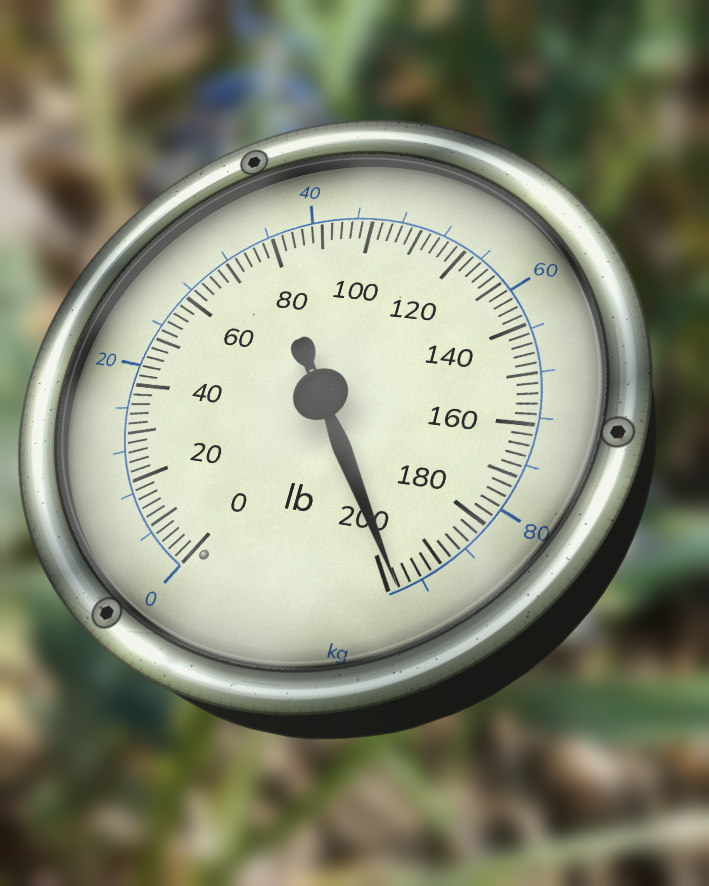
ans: {"value": 198, "unit": "lb"}
